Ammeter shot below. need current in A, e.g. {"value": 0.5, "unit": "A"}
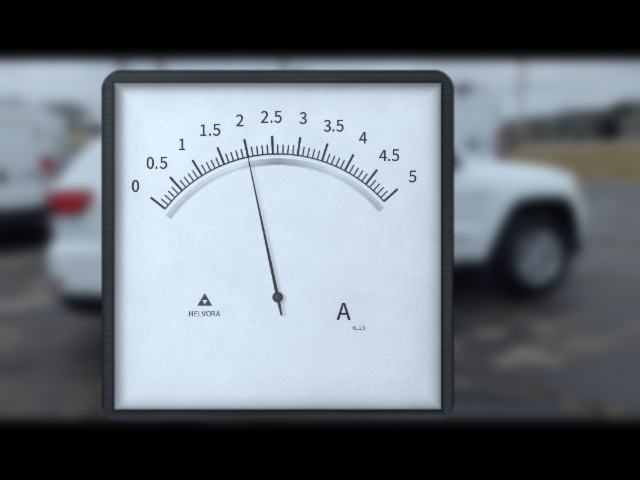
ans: {"value": 2, "unit": "A"}
